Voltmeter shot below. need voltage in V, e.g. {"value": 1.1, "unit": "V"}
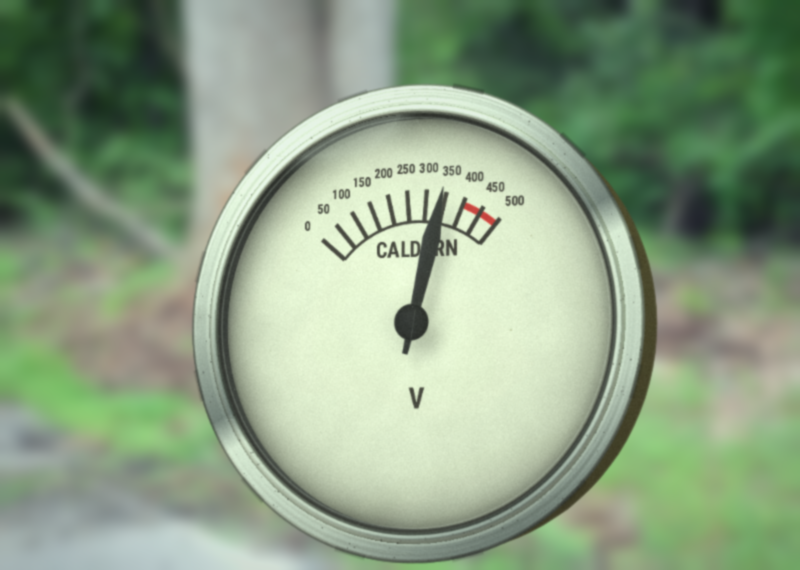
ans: {"value": 350, "unit": "V"}
